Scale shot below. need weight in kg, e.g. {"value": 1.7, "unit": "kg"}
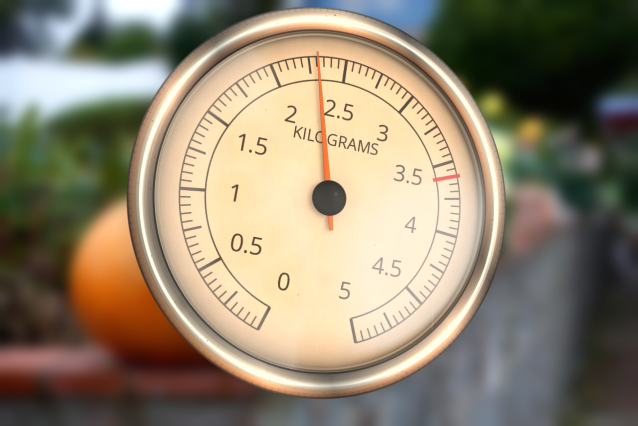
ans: {"value": 2.3, "unit": "kg"}
